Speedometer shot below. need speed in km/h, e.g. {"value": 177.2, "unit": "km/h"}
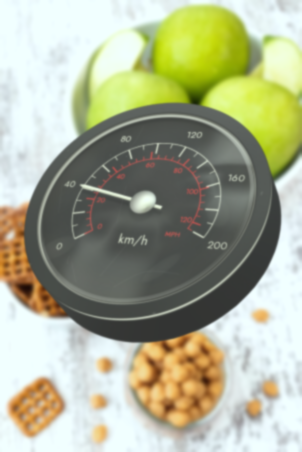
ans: {"value": 40, "unit": "km/h"}
